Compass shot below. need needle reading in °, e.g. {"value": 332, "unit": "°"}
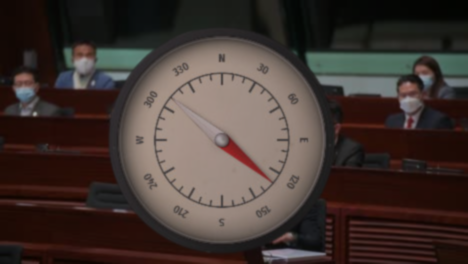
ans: {"value": 130, "unit": "°"}
